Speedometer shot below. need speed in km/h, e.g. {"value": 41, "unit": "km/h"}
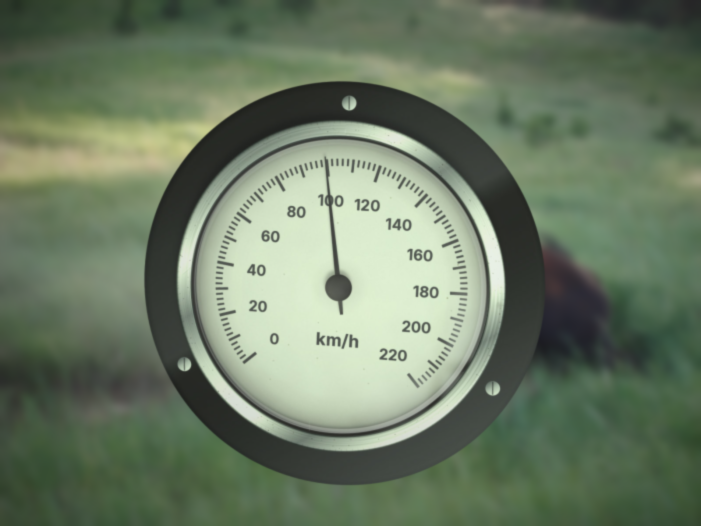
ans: {"value": 100, "unit": "km/h"}
